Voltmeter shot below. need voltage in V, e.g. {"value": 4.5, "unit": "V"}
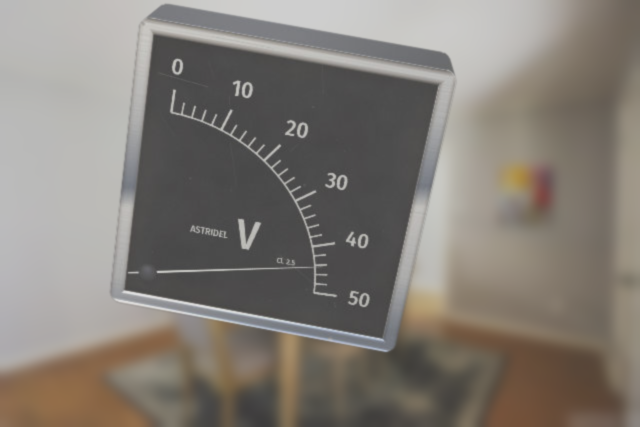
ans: {"value": 44, "unit": "V"}
